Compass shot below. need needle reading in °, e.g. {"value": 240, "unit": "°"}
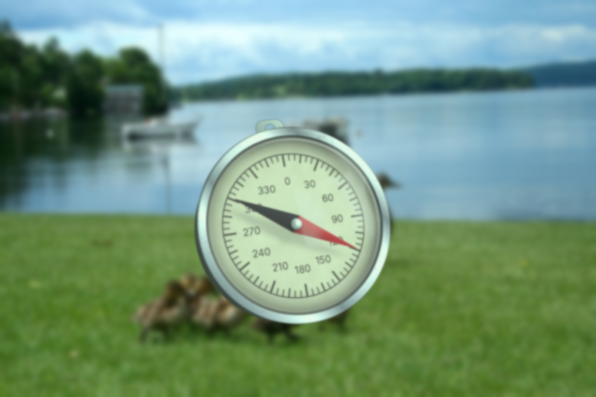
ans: {"value": 120, "unit": "°"}
